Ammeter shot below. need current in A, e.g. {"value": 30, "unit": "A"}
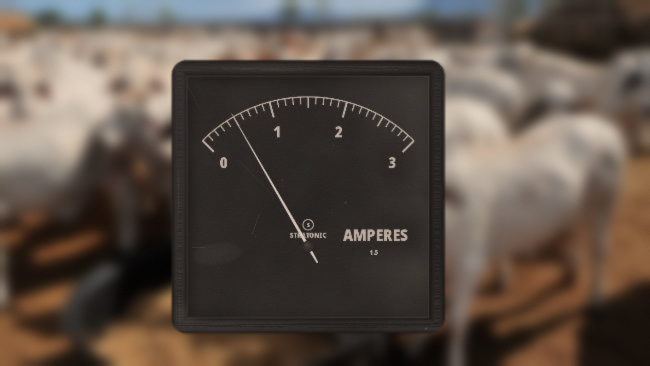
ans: {"value": 0.5, "unit": "A"}
